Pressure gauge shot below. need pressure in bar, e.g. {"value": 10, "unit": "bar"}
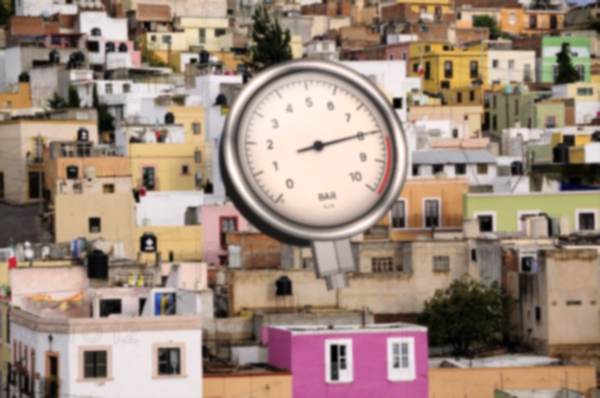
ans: {"value": 8, "unit": "bar"}
